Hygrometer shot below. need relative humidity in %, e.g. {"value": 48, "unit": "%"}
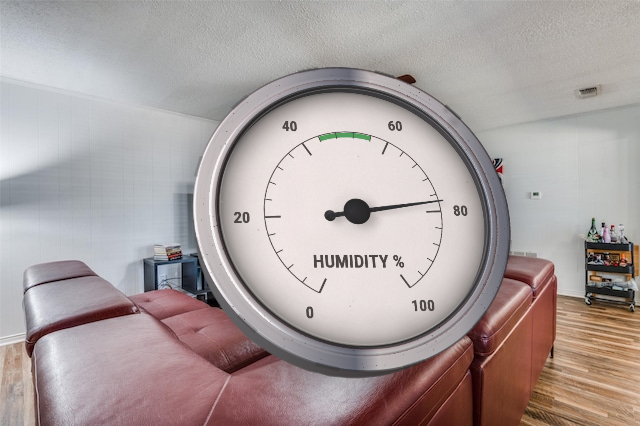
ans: {"value": 78, "unit": "%"}
